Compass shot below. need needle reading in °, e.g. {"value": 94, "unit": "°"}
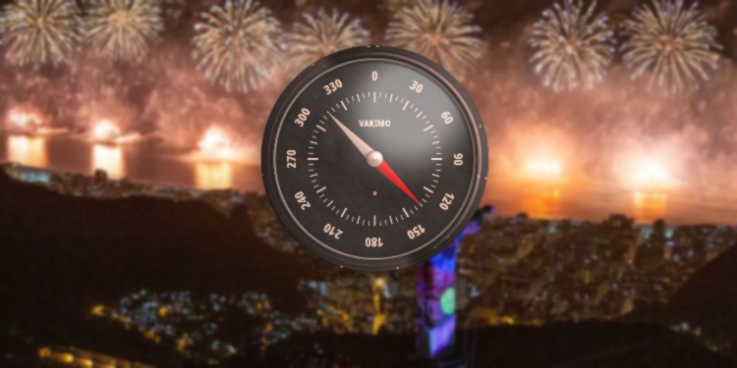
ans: {"value": 135, "unit": "°"}
